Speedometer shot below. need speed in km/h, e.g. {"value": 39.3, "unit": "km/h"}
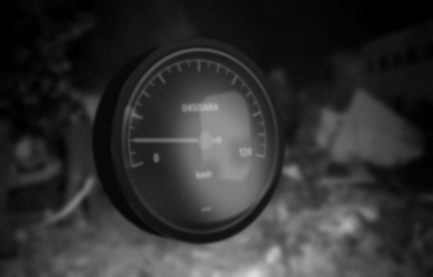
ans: {"value": 10, "unit": "km/h"}
